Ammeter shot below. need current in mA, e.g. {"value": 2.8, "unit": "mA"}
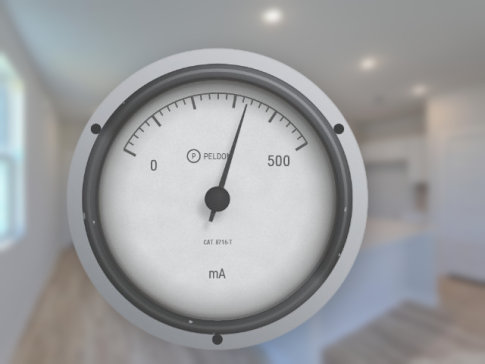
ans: {"value": 330, "unit": "mA"}
